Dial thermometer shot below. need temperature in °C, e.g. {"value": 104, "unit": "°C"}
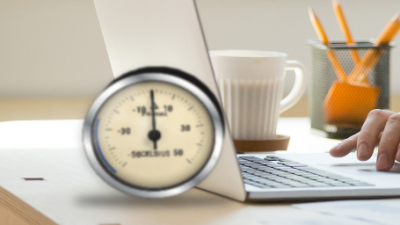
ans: {"value": 0, "unit": "°C"}
